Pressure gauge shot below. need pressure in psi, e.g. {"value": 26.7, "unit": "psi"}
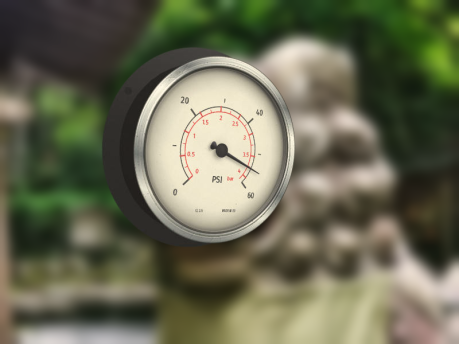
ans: {"value": 55, "unit": "psi"}
